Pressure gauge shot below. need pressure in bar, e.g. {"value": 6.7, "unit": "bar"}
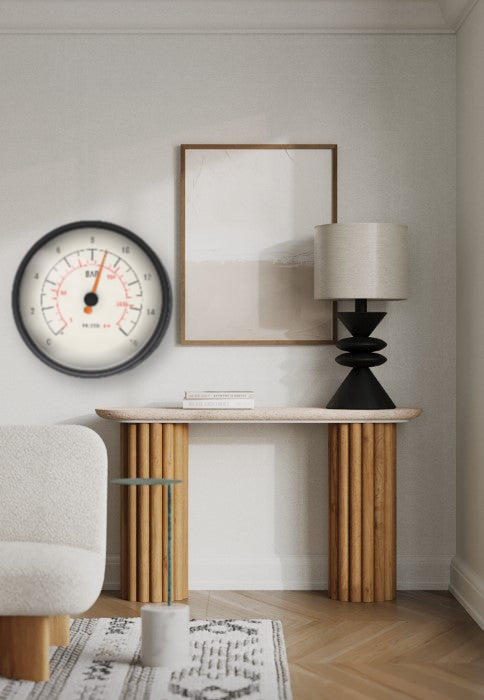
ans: {"value": 9, "unit": "bar"}
